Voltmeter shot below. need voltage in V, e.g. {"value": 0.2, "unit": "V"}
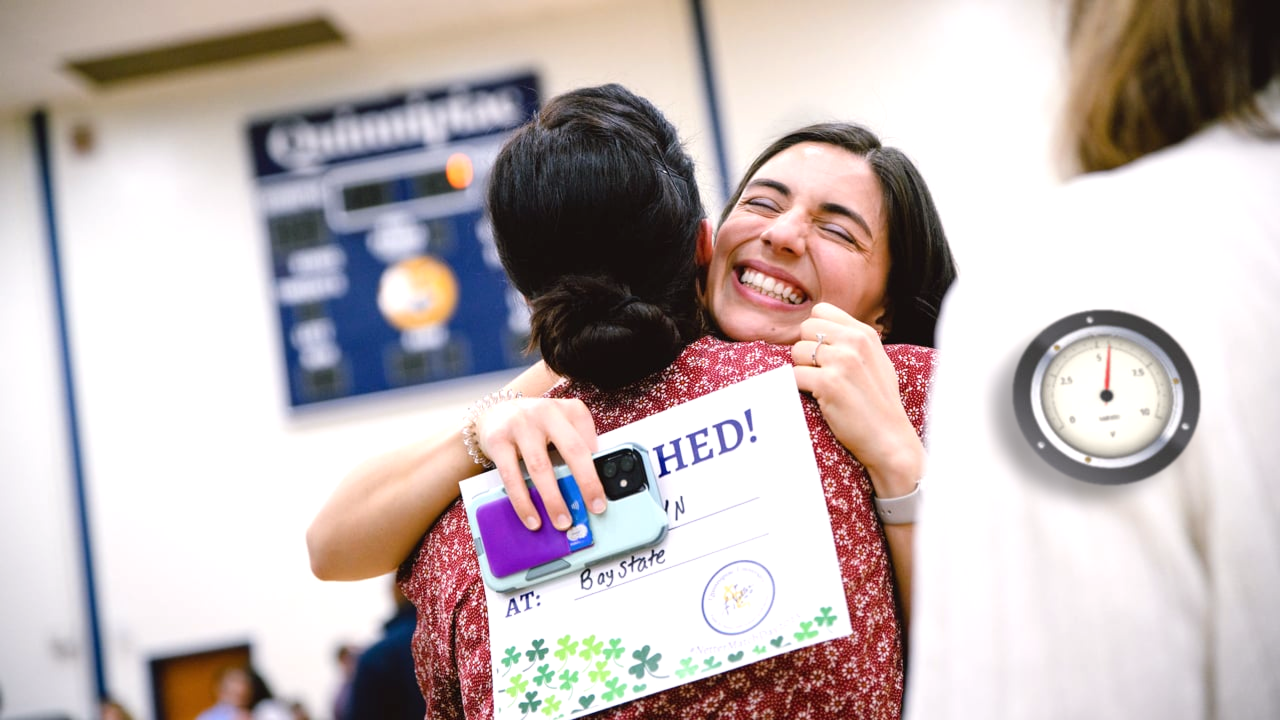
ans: {"value": 5.5, "unit": "V"}
